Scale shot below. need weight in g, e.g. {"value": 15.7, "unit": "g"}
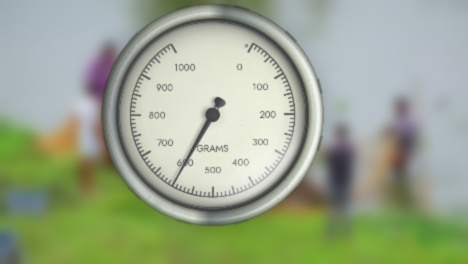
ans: {"value": 600, "unit": "g"}
